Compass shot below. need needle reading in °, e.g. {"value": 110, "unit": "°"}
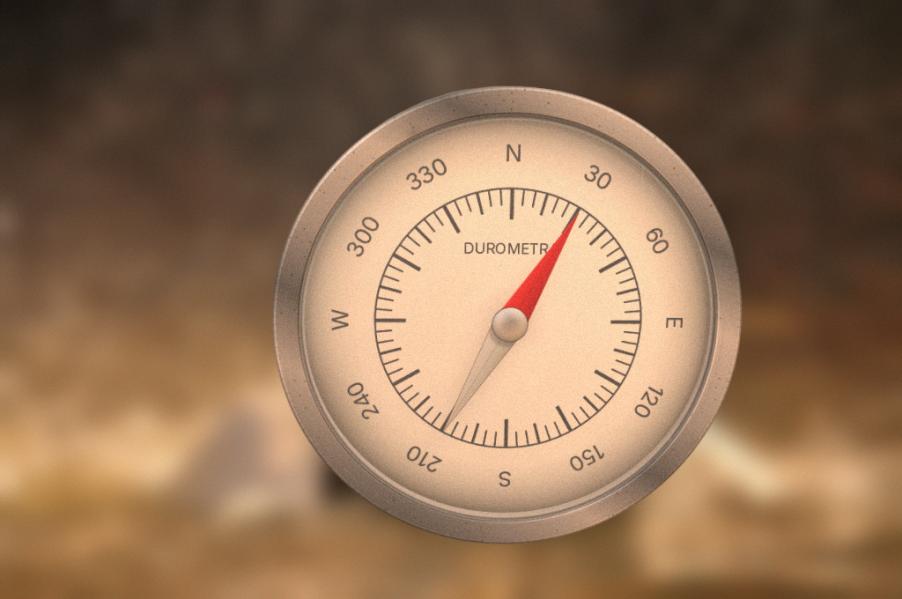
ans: {"value": 30, "unit": "°"}
